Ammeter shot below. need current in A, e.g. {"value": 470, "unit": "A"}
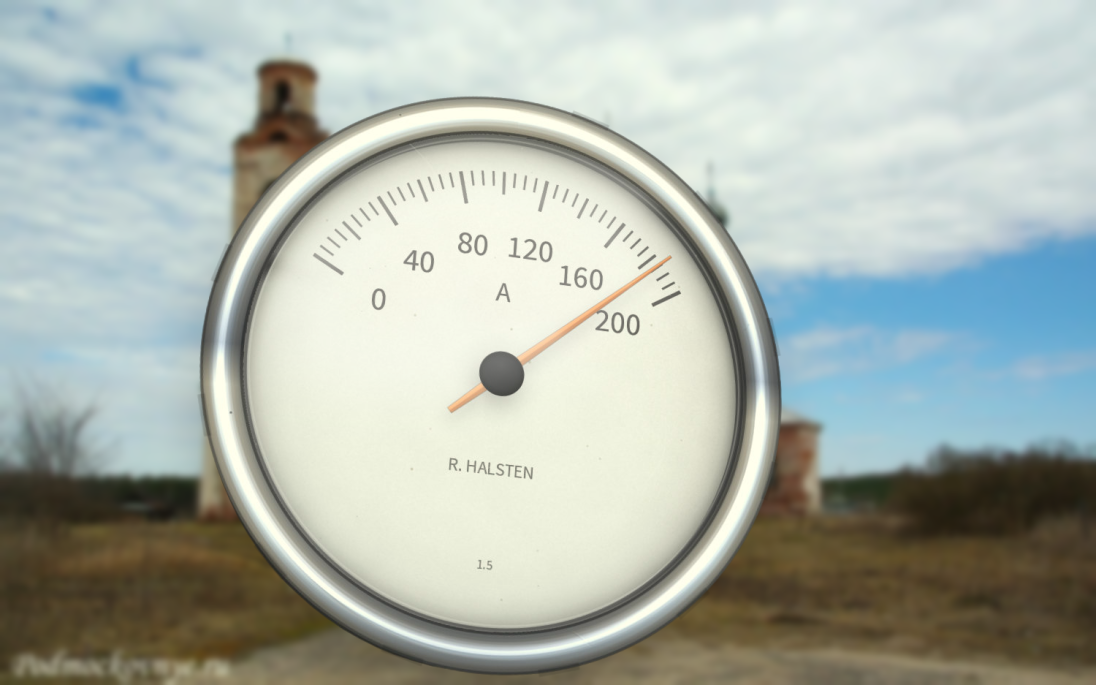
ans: {"value": 185, "unit": "A"}
